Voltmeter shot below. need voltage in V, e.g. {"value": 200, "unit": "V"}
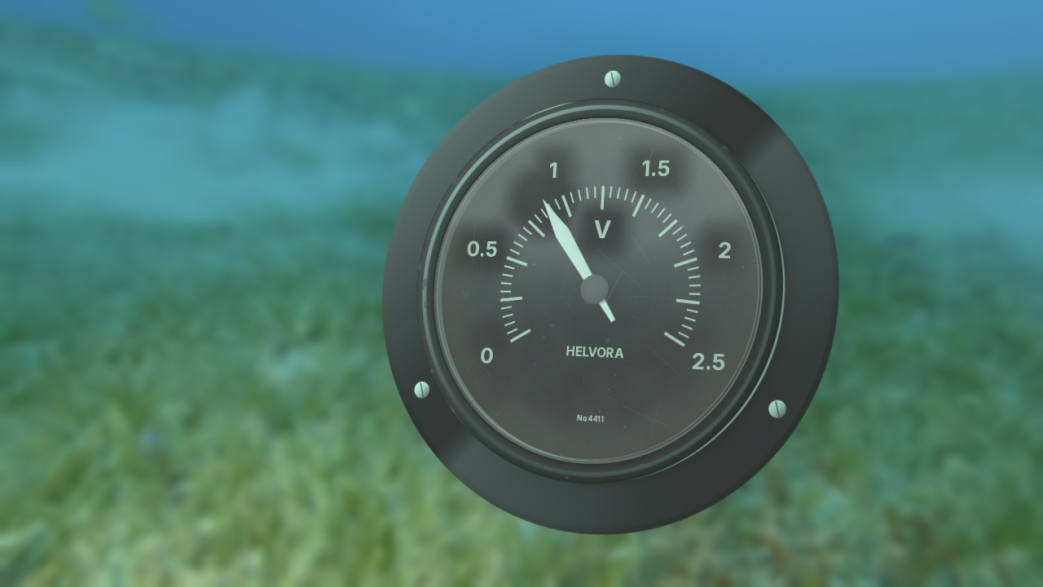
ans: {"value": 0.9, "unit": "V"}
